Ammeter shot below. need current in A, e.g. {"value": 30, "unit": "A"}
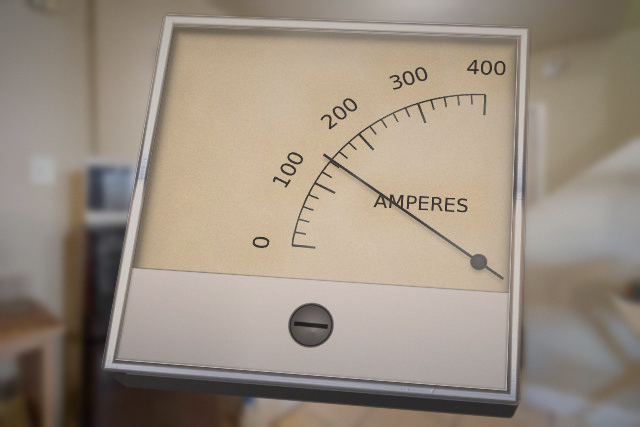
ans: {"value": 140, "unit": "A"}
